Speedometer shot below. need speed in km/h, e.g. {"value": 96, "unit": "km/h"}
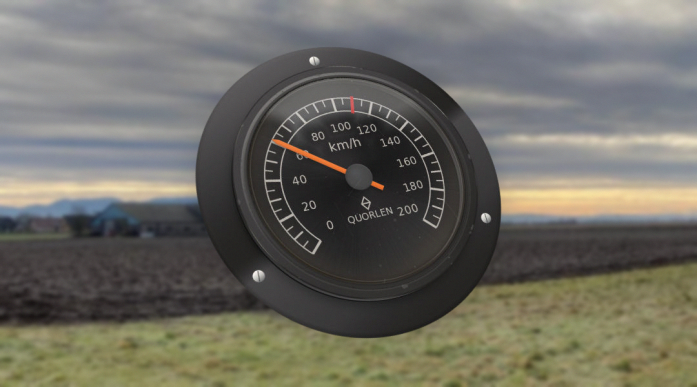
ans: {"value": 60, "unit": "km/h"}
